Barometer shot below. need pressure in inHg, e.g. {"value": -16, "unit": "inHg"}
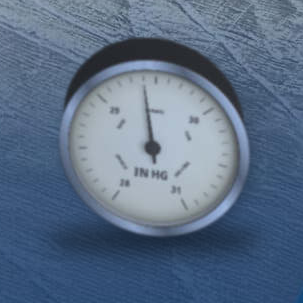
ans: {"value": 29.4, "unit": "inHg"}
